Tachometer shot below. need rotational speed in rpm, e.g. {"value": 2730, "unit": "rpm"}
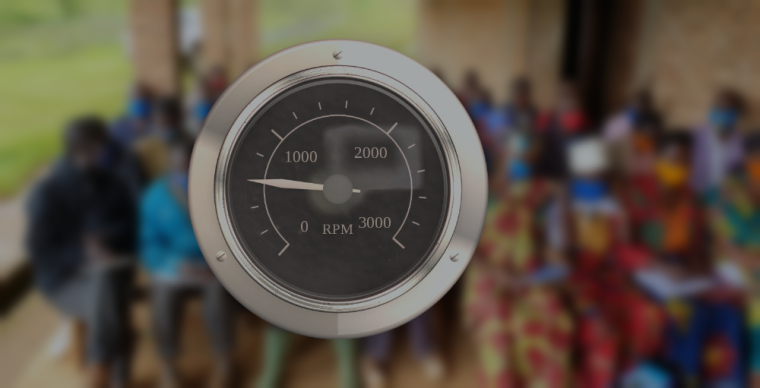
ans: {"value": 600, "unit": "rpm"}
